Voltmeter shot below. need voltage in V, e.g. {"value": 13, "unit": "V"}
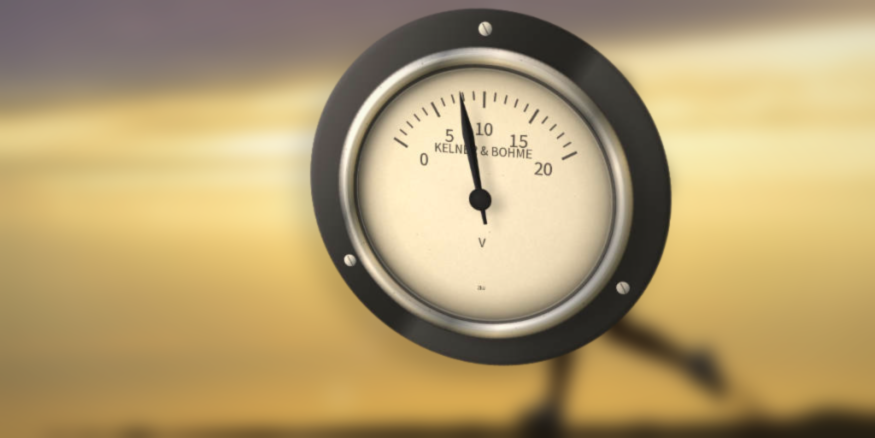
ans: {"value": 8, "unit": "V"}
